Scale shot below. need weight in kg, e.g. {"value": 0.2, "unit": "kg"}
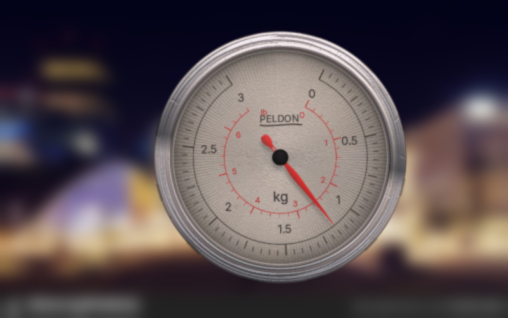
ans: {"value": 1.15, "unit": "kg"}
